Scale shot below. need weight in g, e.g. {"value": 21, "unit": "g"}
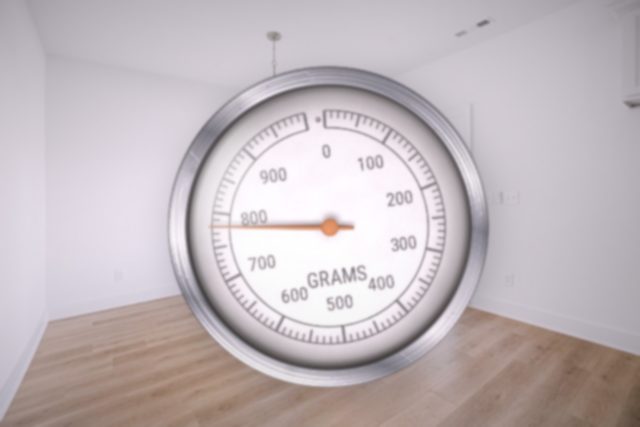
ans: {"value": 780, "unit": "g"}
